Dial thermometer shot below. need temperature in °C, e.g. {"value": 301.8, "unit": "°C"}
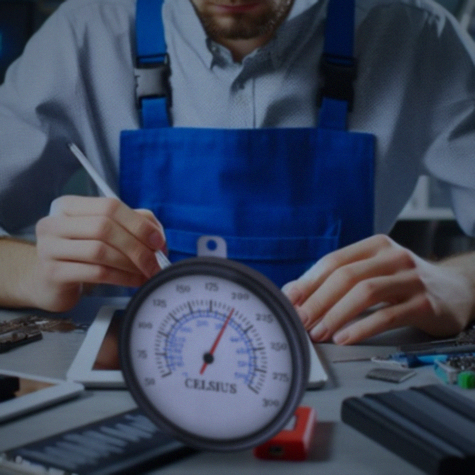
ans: {"value": 200, "unit": "°C"}
